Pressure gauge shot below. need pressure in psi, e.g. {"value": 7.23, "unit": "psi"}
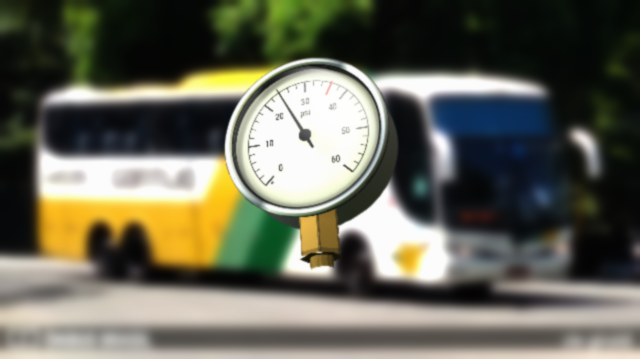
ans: {"value": 24, "unit": "psi"}
